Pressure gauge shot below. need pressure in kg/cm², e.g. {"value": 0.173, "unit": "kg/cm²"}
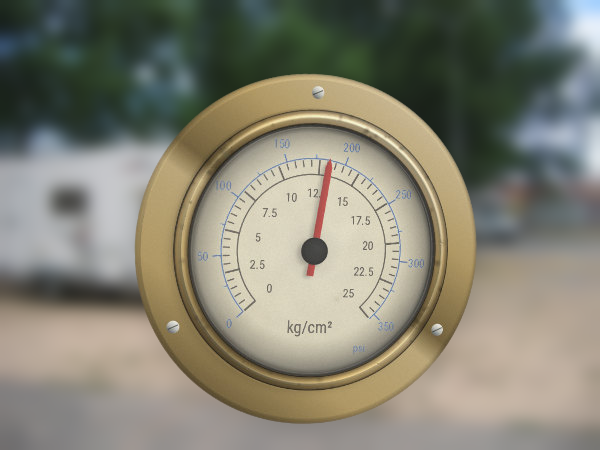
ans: {"value": 13, "unit": "kg/cm²"}
